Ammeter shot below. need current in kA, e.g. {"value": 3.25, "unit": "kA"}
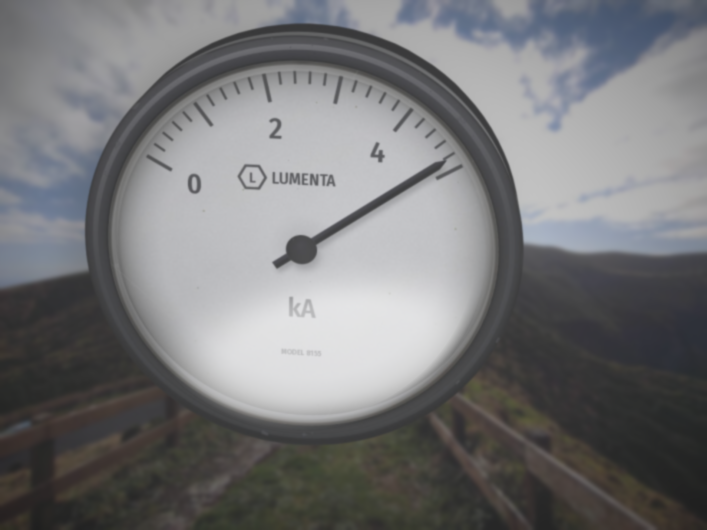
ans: {"value": 4.8, "unit": "kA"}
